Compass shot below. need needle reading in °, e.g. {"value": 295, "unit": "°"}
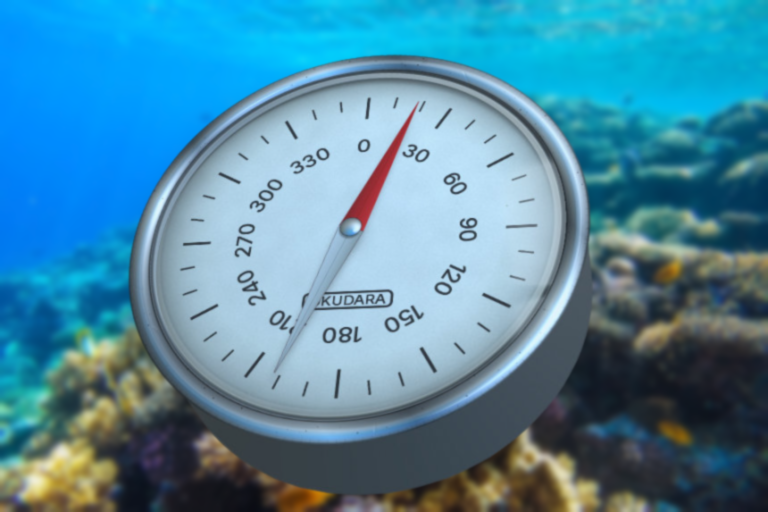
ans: {"value": 20, "unit": "°"}
